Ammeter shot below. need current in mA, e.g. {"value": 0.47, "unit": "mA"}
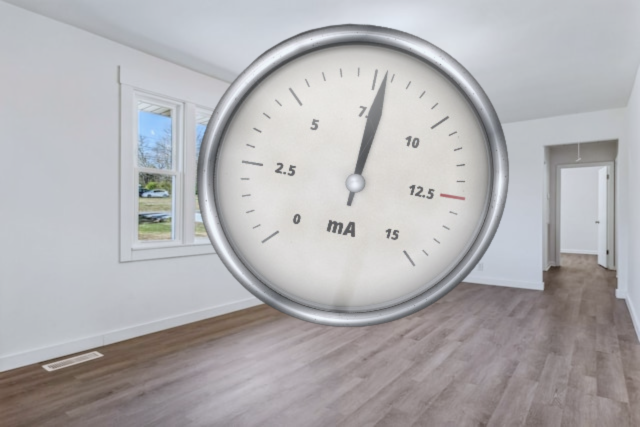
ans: {"value": 7.75, "unit": "mA"}
